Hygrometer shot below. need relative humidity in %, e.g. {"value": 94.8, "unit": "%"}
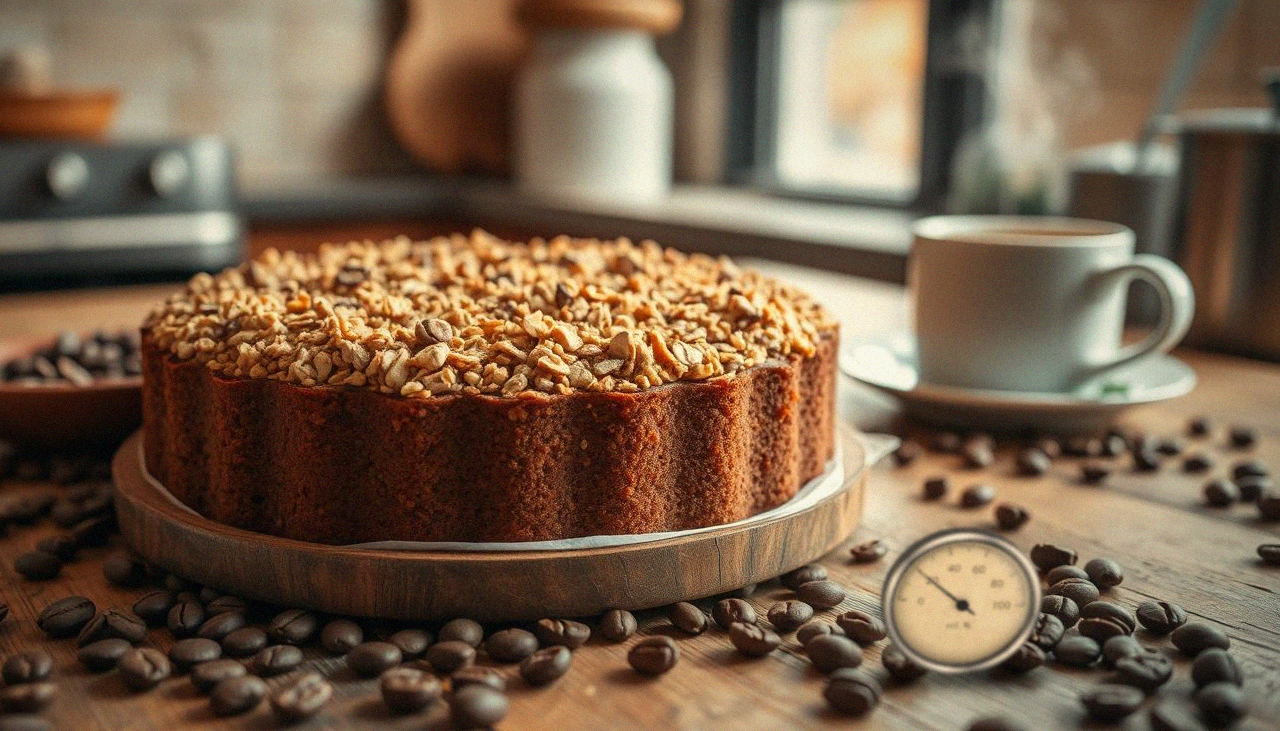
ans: {"value": 20, "unit": "%"}
